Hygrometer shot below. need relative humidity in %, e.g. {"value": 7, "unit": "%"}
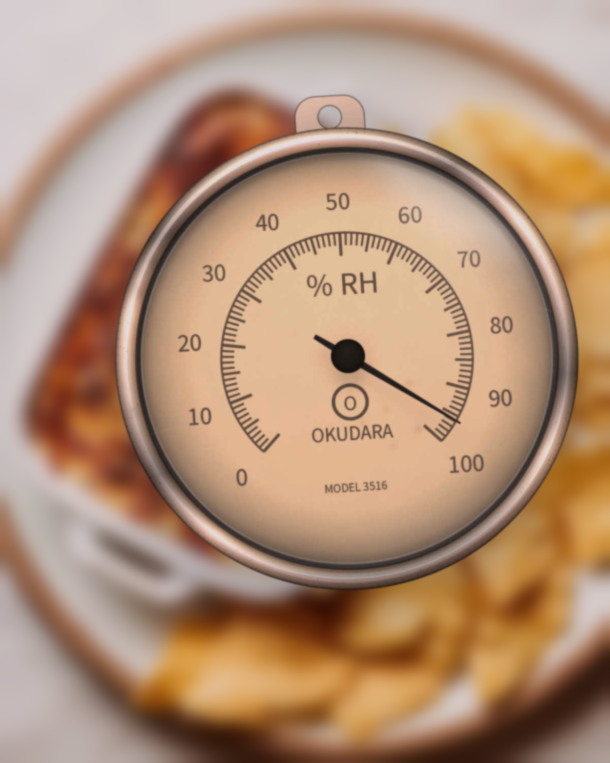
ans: {"value": 96, "unit": "%"}
